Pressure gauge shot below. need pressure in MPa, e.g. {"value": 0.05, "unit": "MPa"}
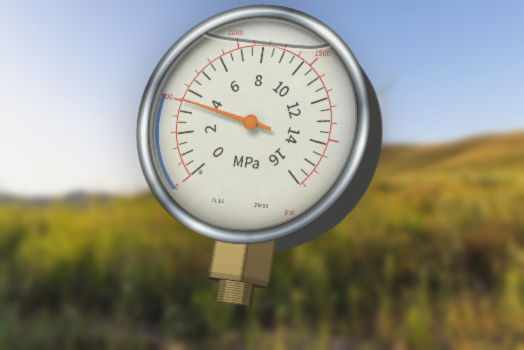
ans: {"value": 3.5, "unit": "MPa"}
